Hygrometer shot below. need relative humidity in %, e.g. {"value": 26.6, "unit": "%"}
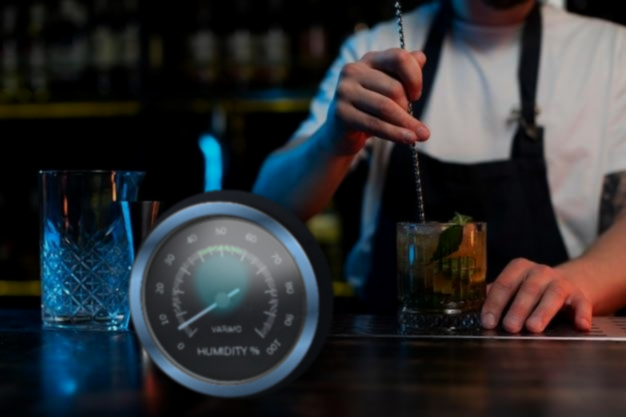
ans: {"value": 5, "unit": "%"}
